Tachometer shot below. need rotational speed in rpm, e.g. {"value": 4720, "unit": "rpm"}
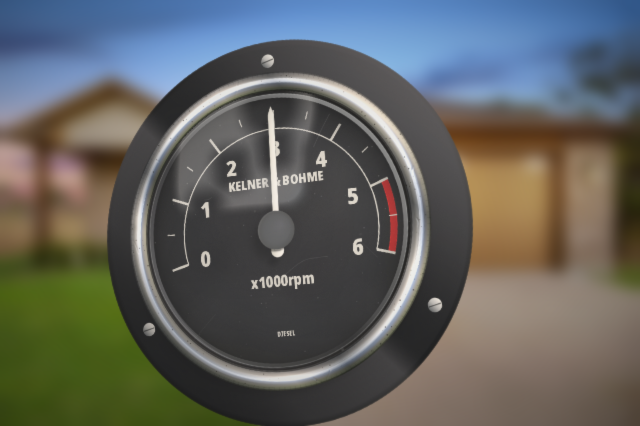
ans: {"value": 3000, "unit": "rpm"}
